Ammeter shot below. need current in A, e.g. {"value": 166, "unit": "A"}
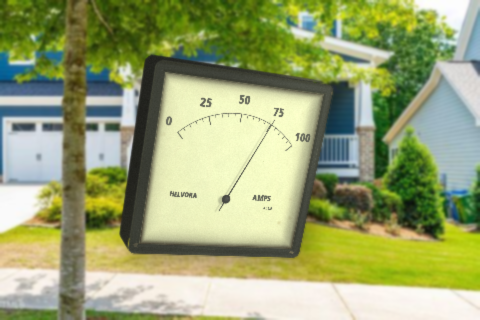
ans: {"value": 75, "unit": "A"}
